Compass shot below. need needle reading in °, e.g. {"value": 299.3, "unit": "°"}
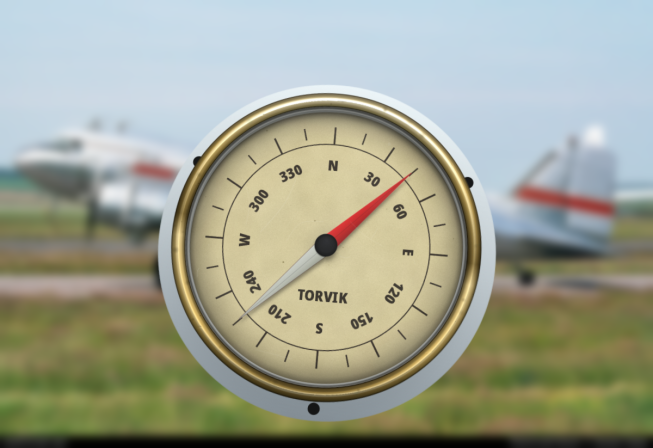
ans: {"value": 45, "unit": "°"}
